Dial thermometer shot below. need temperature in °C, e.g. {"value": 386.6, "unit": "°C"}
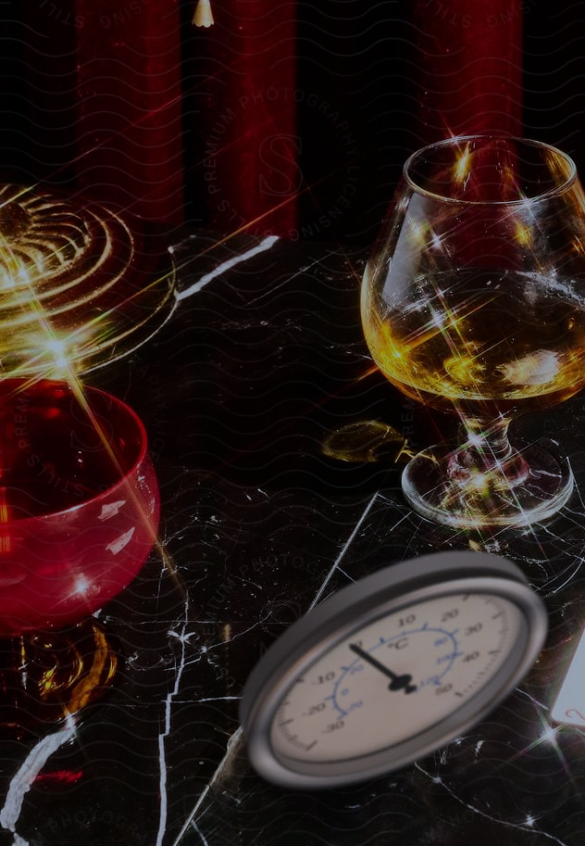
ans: {"value": 0, "unit": "°C"}
